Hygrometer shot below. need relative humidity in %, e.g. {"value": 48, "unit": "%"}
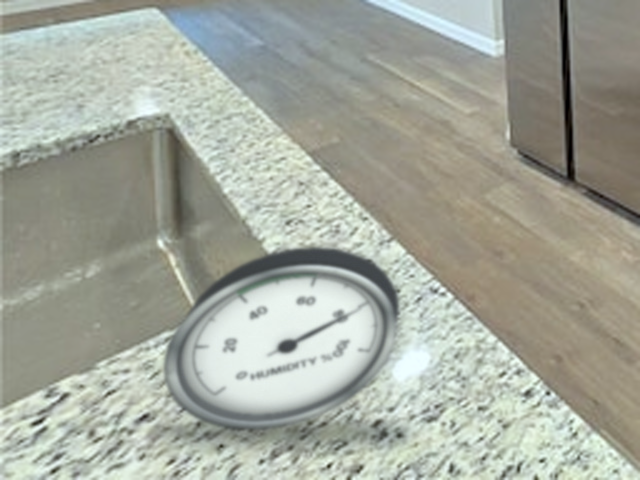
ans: {"value": 80, "unit": "%"}
